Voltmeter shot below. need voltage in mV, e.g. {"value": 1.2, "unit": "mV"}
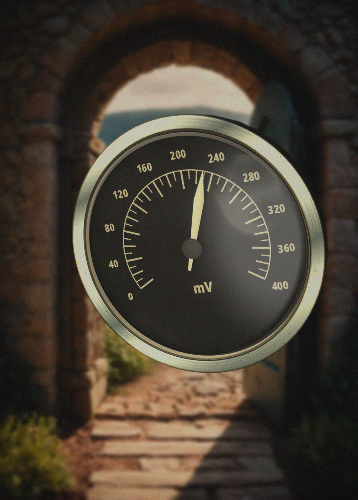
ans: {"value": 230, "unit": "mV"}
